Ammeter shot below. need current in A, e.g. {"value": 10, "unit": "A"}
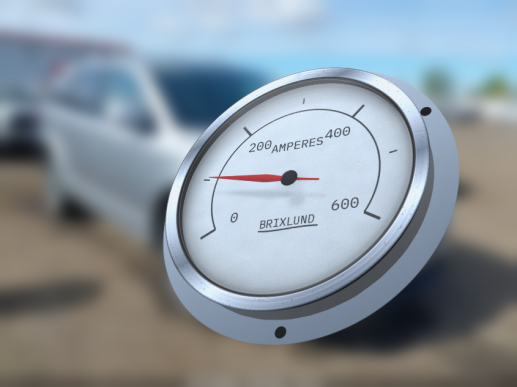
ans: {"value": 100, "unit": "A"}
